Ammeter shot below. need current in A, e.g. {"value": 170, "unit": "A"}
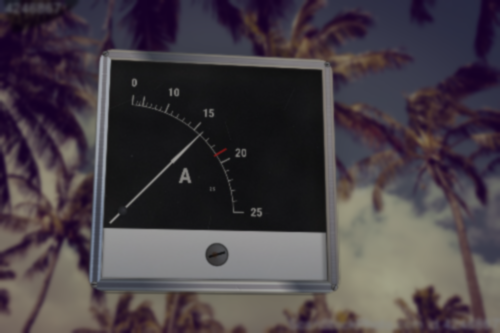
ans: {"value": 16, "unit": "A"}
